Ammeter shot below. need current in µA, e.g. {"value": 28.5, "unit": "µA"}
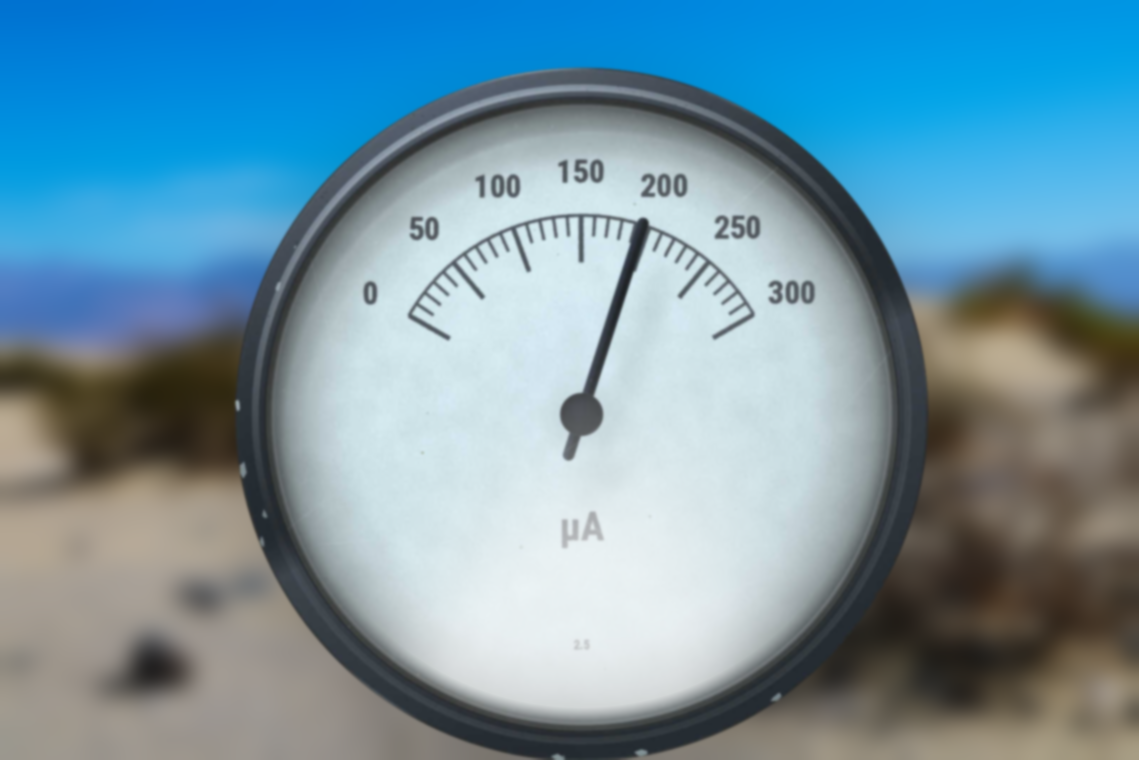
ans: {"value": 195, "unit": "µA"}
